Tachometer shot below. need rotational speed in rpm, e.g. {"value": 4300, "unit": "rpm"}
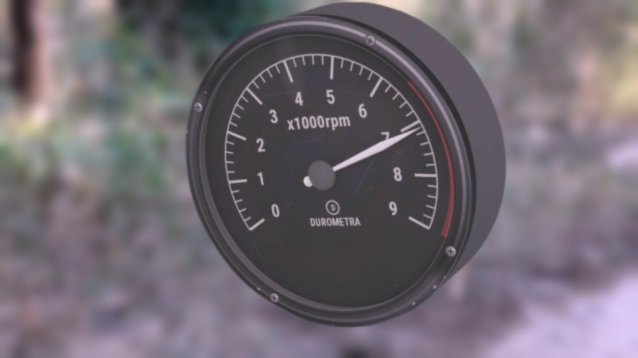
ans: {"value": 7100, "unit": "rpm"}
